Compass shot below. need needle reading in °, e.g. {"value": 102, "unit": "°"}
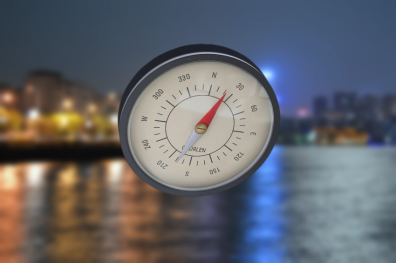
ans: {"value": 20, "unit": "°"}
